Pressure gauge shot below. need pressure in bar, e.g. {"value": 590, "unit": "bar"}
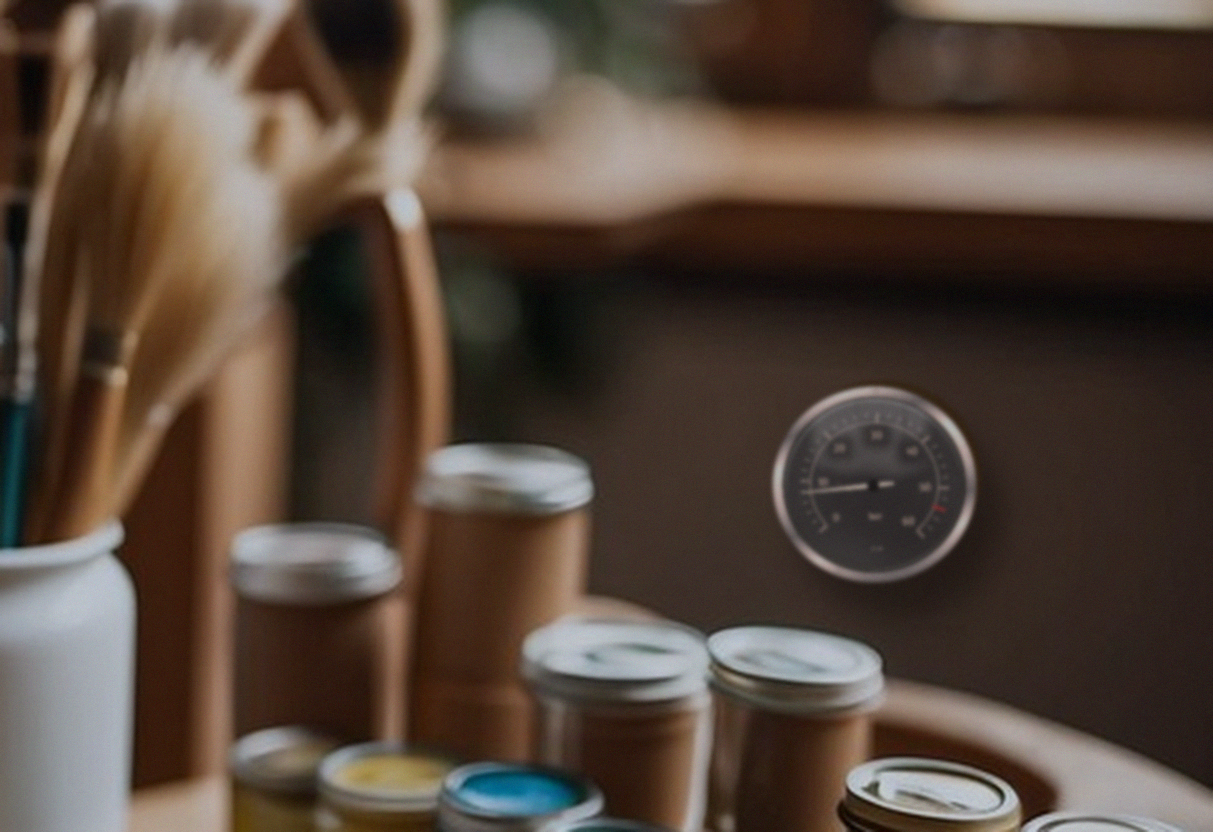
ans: {"value": 8, "unit": "bar"}
